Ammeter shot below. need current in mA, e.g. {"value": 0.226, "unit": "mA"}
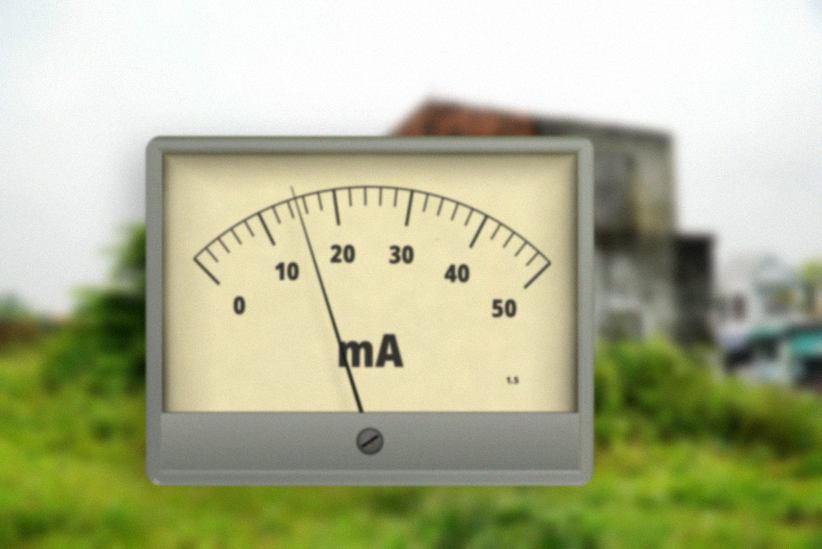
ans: {"value": 15, "unit": "mA"}
